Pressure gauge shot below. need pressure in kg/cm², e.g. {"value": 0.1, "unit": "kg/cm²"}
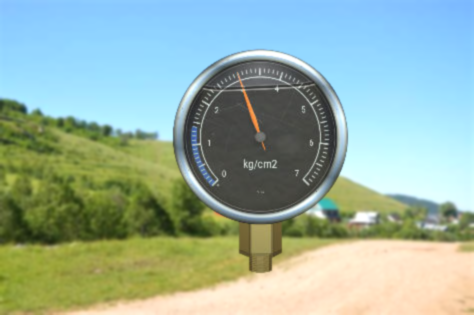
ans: {"value": 3, "unit": "kg/cm²"}
